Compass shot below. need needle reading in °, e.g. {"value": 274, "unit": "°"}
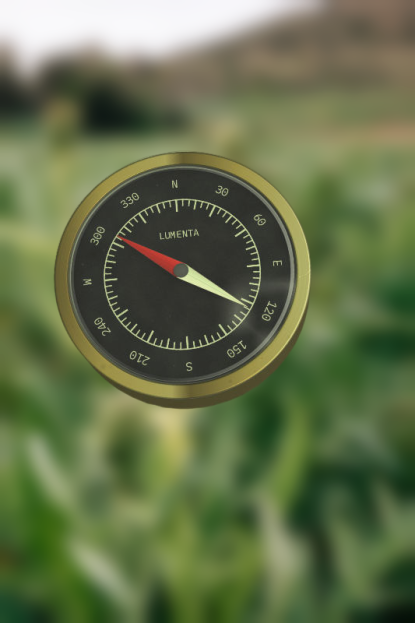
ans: {"value": 305, "unit": "°"}
